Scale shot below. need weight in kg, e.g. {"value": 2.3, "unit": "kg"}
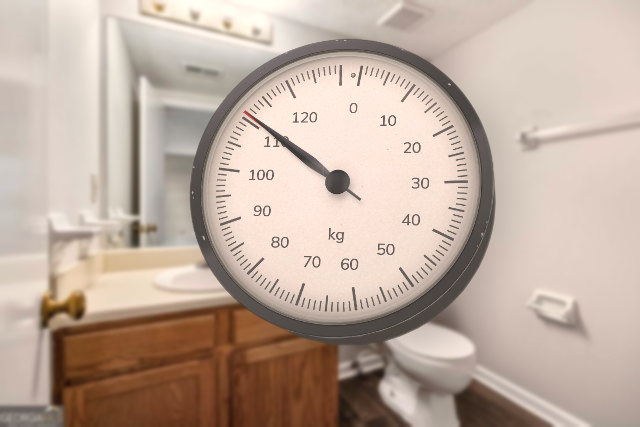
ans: {"value": 111, "unit": "kg"}
